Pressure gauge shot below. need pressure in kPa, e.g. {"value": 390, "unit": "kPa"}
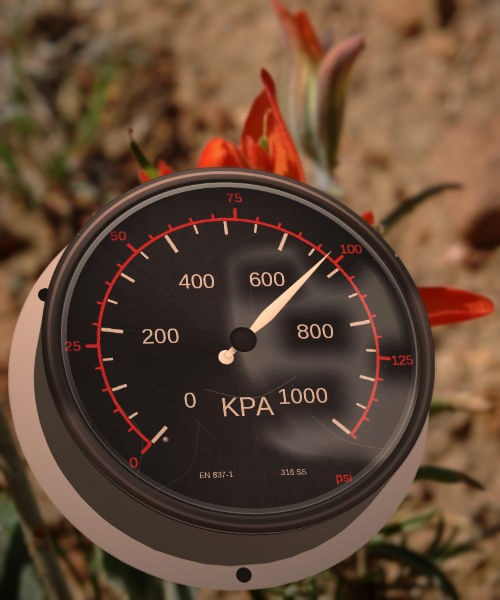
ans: {"value": 675, "unit": "kPa"}
